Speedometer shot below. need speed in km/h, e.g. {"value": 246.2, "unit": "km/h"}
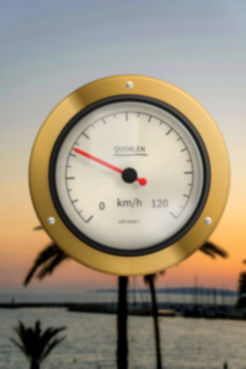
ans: {"value": 32.5, "unit": "km/h"}
